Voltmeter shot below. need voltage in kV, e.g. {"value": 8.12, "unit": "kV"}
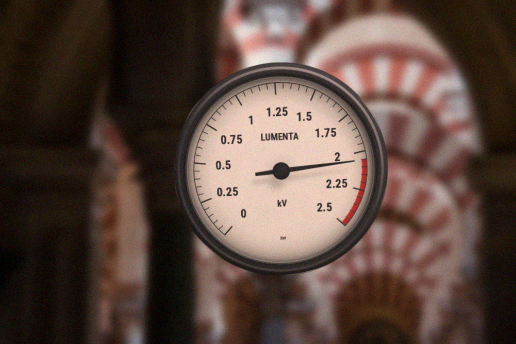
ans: {"value": 2.05, "unit": "kV"}
